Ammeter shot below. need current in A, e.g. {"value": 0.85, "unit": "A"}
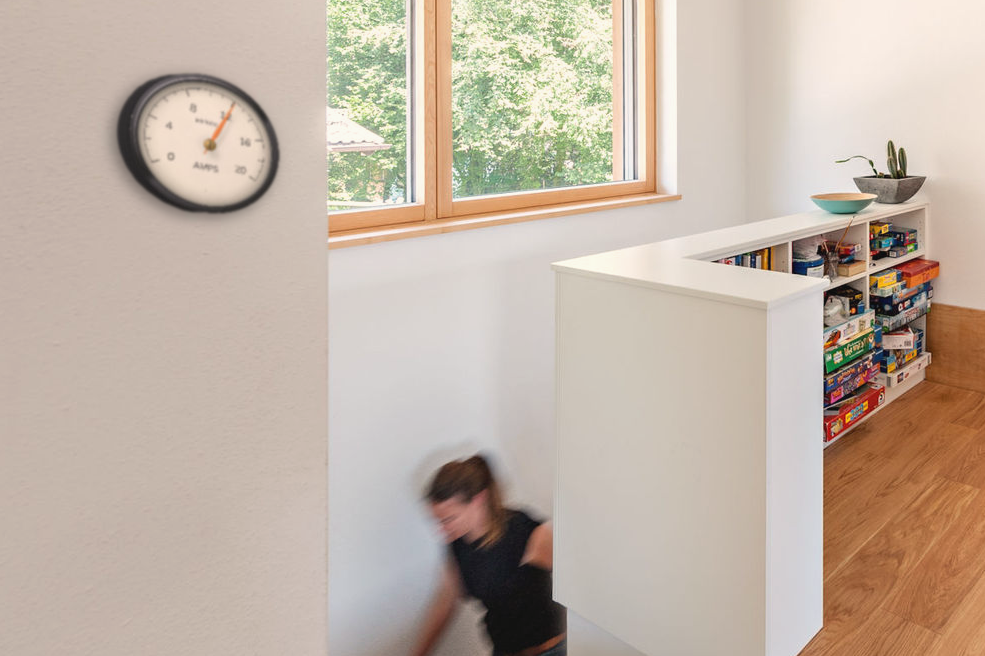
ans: {"value": 12, "unit": "A"}
